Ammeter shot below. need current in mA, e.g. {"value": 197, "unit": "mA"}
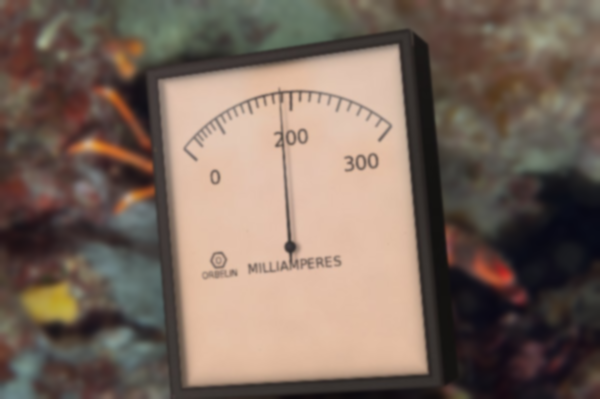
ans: {"value": 190, "unit": "mA"}
